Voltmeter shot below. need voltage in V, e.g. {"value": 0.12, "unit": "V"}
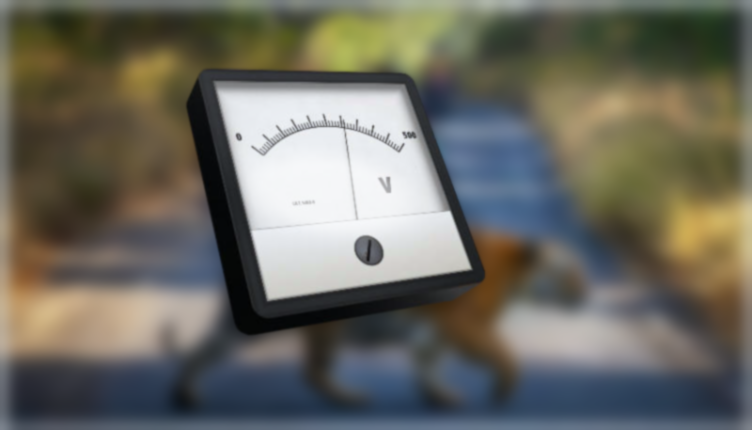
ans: {"value": 300, "unit": "V"}
